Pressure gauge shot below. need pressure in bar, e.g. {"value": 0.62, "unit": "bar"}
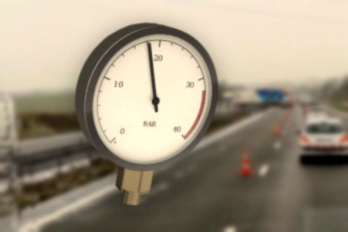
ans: {"value": 18, "unit": "bar"}
